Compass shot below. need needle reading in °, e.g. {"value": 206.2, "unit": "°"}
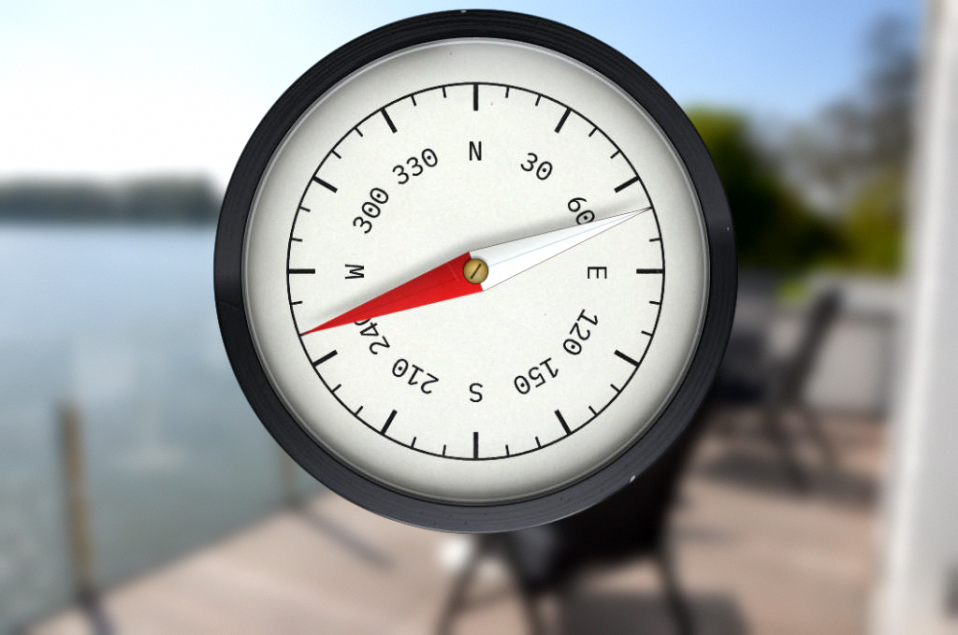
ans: {"value": 250, "unit": "°"}
